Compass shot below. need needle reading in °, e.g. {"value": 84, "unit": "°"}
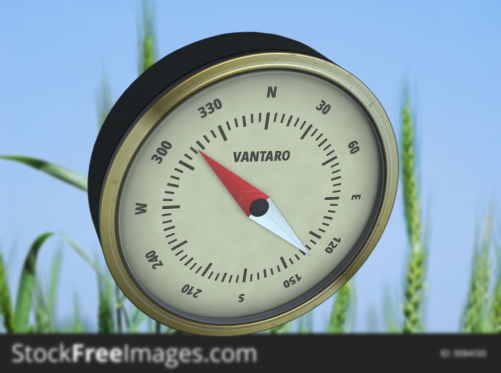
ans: {"value": 312.5, "unit": "°"}
